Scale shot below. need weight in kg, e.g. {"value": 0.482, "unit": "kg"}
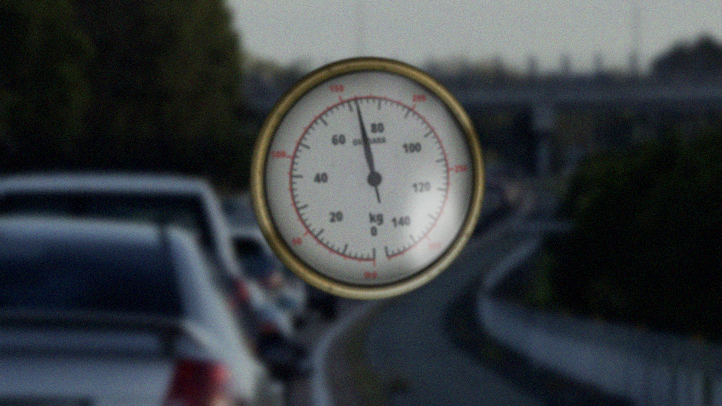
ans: {"value": 72, "unit": "kg"}
